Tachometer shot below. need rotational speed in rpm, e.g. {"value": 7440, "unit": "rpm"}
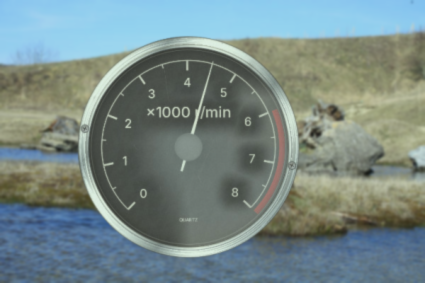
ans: {"value": 4500, "unit": "rpm"}
